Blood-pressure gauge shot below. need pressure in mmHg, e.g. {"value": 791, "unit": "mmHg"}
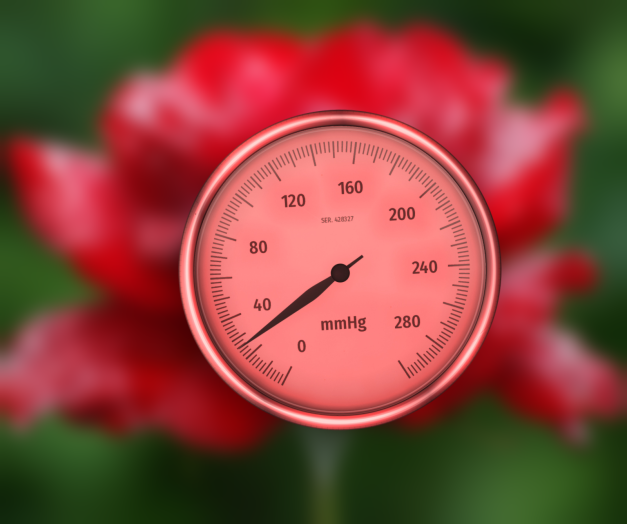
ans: {"value": 26, "unit": "mmHg"}
